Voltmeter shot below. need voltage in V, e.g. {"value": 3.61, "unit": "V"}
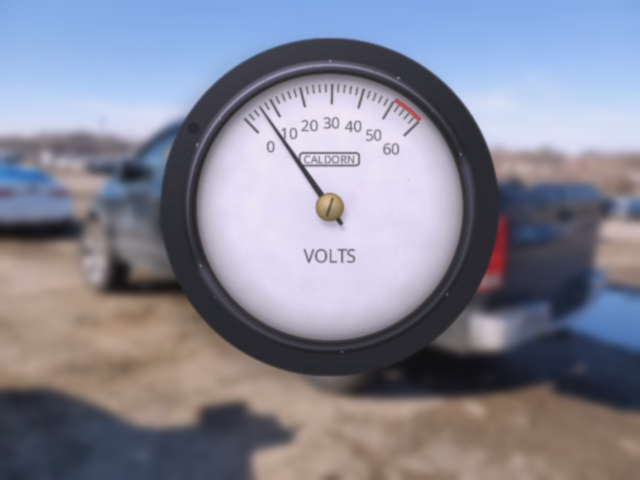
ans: {"value": 6, "unit": "V"}
